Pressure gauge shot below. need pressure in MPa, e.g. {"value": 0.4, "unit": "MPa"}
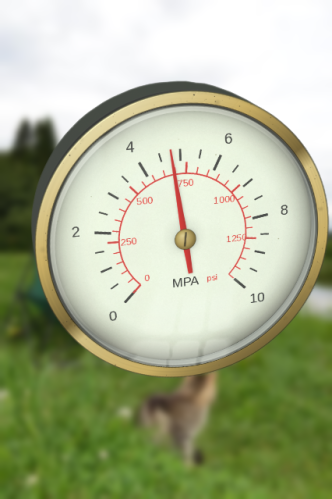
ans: {"value": 4.75, "unit": "MPa"}
